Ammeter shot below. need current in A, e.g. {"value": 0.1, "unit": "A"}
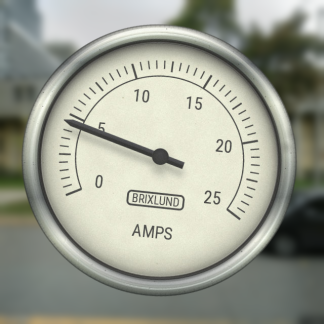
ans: {"value": 4.5, "unit": "A"}
